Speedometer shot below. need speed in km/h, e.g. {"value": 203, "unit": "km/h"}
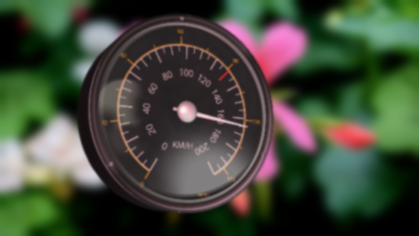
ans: {"value": 165, "unit": "km/h"}
